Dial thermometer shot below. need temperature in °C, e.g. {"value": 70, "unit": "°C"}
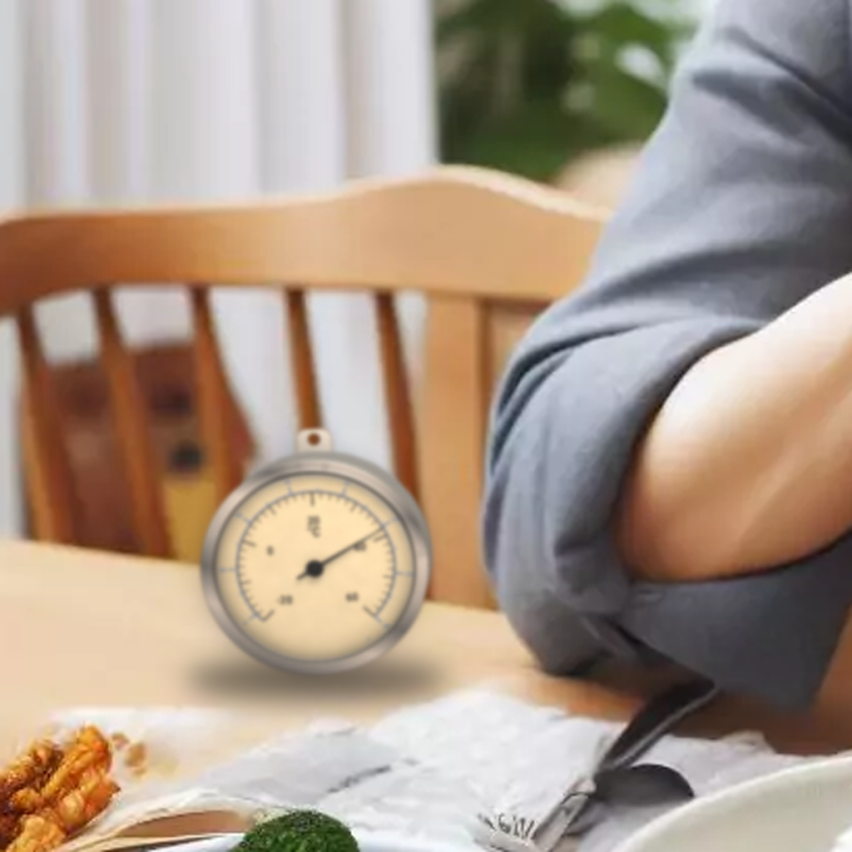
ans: {"value": 38, "unit": "°C"}
